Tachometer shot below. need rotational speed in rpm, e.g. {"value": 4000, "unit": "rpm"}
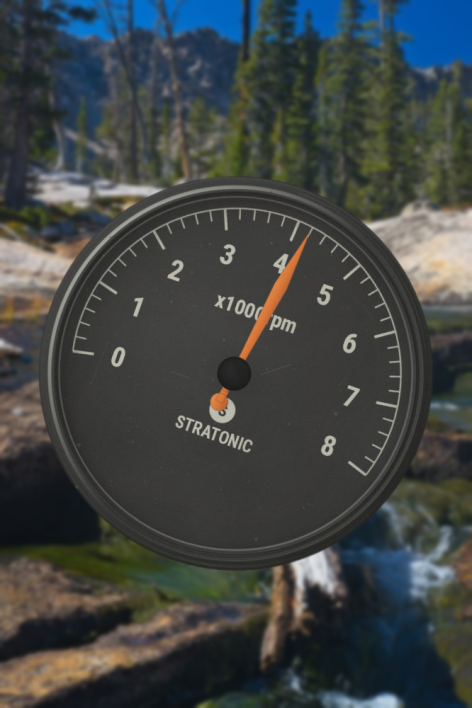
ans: {"value": 4200, "unit": "rpm"}
